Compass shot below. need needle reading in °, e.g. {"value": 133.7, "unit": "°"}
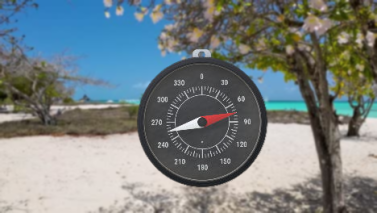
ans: {"value": 75, "unit": "°"}
